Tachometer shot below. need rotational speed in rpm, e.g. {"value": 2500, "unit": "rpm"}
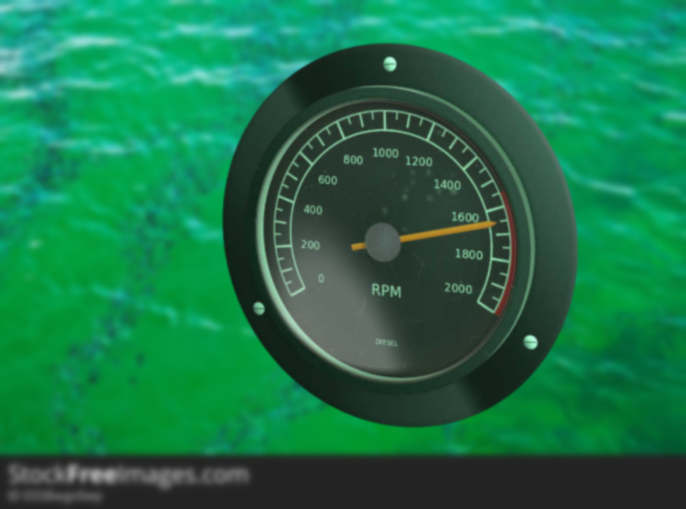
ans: {"value": 1650, "unit": "rpm"}
